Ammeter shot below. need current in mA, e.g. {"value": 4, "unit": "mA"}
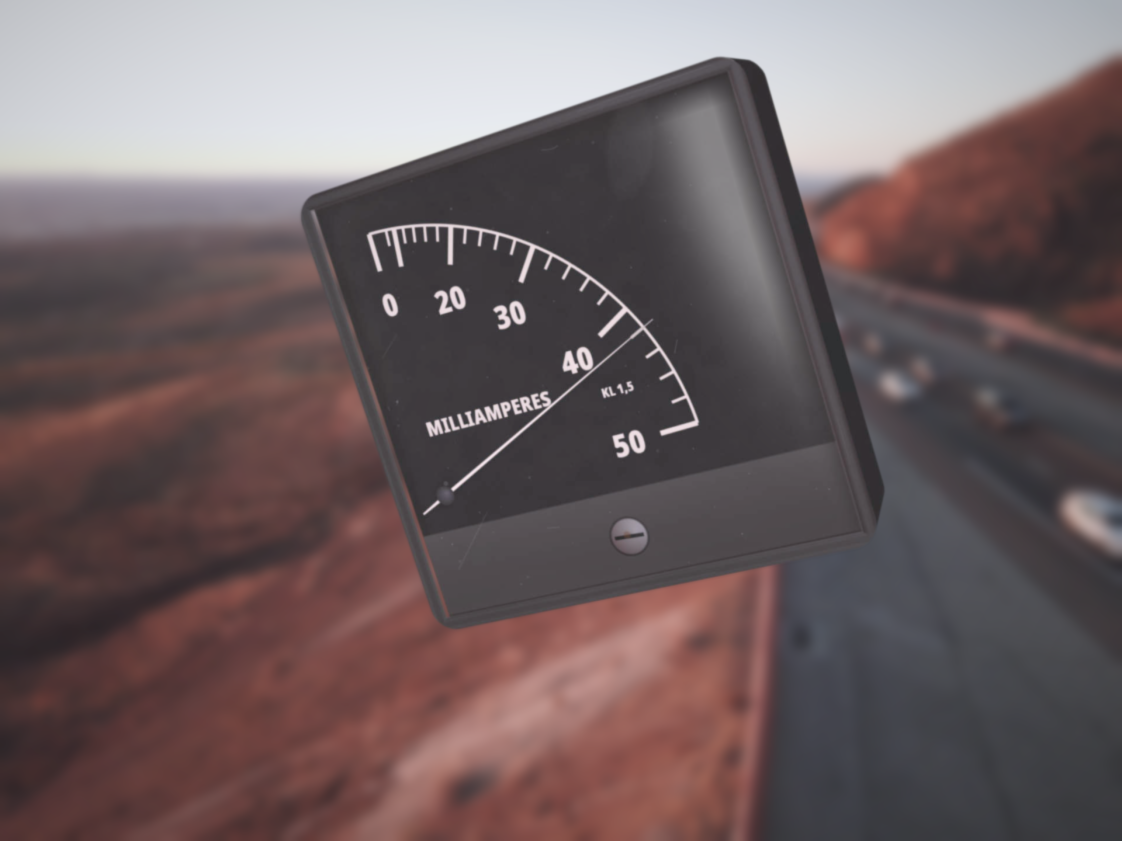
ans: {"value": 42, "unit": "mA"}
